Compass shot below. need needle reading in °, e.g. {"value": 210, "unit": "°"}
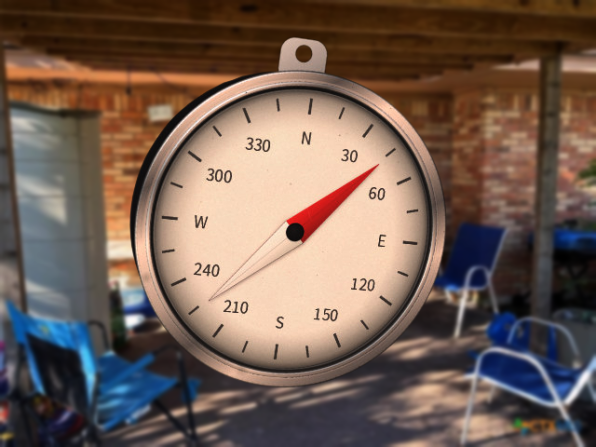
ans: {"value": 45, "unit": "°"}
